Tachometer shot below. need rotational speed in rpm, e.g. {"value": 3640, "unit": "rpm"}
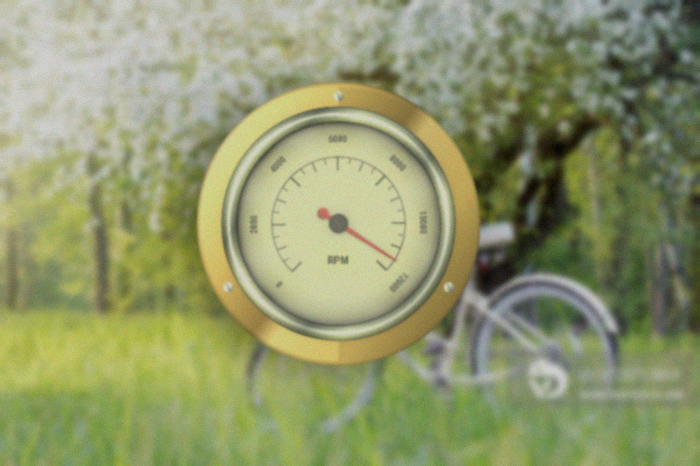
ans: {"value": 11500, "unit": "rpm"}
